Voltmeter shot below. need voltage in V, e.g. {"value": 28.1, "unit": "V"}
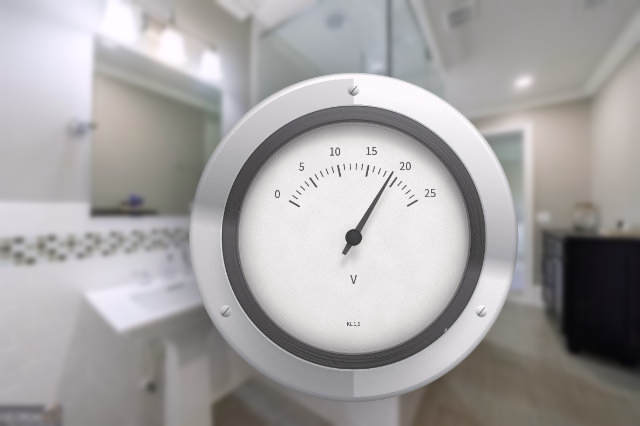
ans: {"value": 19, "unit": "V"}
